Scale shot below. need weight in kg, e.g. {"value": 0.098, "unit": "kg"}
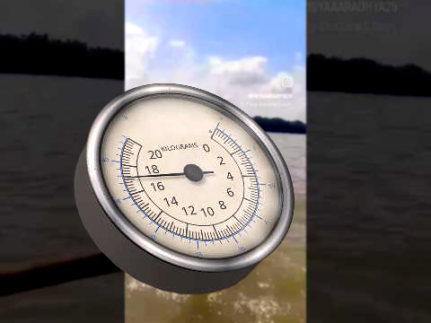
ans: {"value": 17, "unit": "kg"}
